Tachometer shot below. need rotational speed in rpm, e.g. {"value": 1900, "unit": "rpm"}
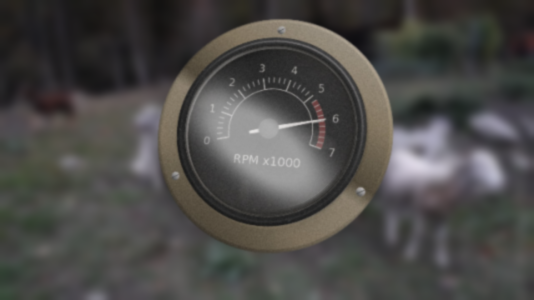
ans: {"value": 6000, "unit": "rpm"}
